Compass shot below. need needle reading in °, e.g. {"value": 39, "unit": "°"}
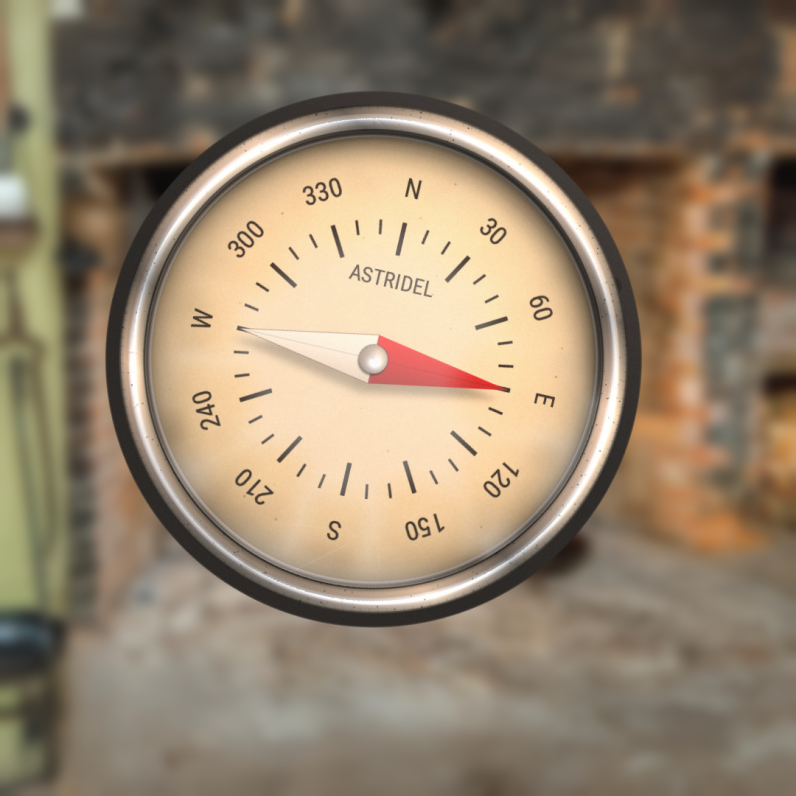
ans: {"value": 90, "unit": "°"}
